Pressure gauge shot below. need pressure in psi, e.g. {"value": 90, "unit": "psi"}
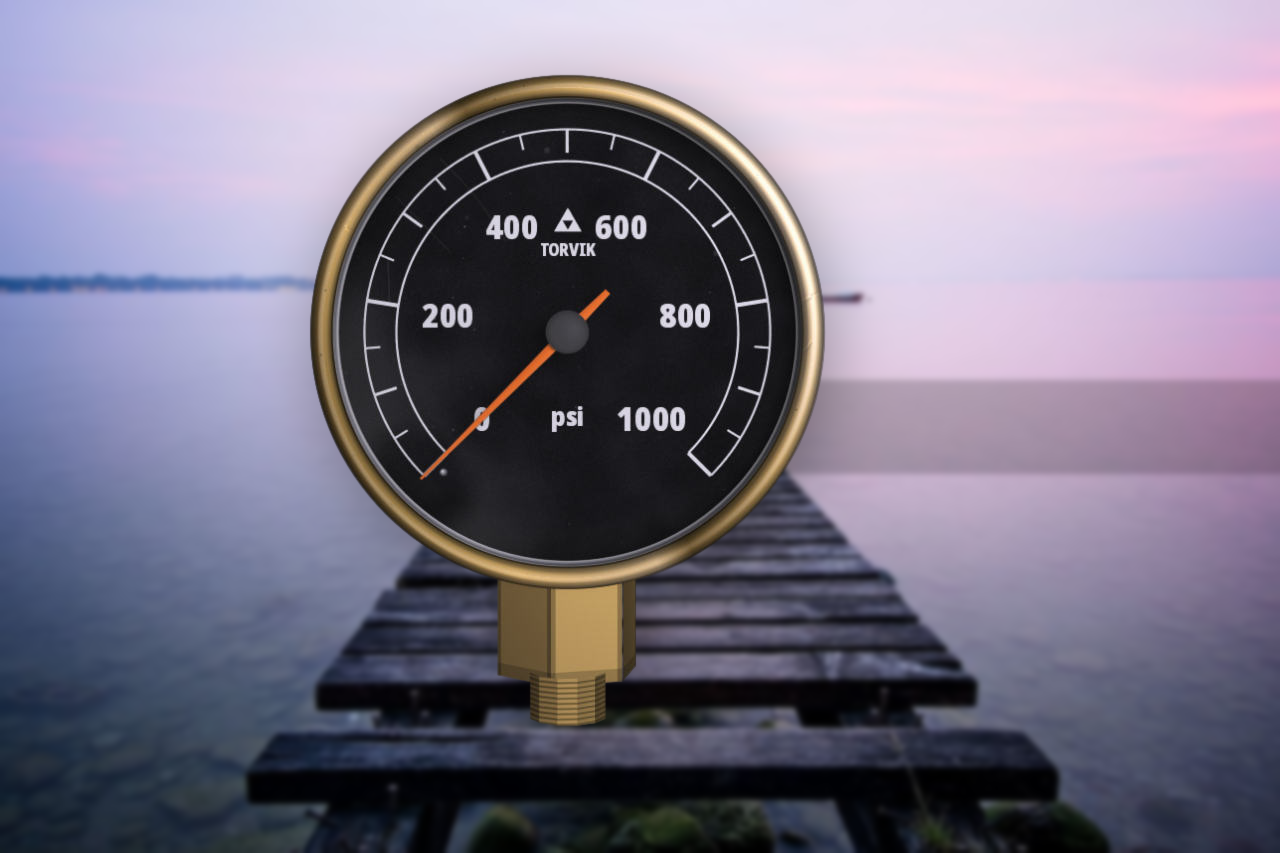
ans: {"value": 0, "unit": "psi"}
